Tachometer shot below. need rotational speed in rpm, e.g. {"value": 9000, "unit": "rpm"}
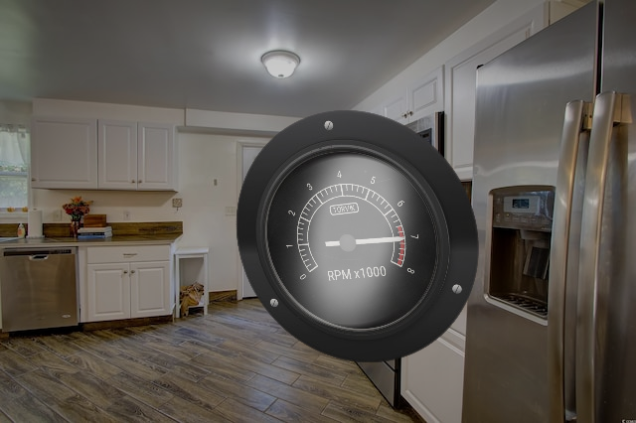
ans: {"value": 7000, "unit": "rpm"}
